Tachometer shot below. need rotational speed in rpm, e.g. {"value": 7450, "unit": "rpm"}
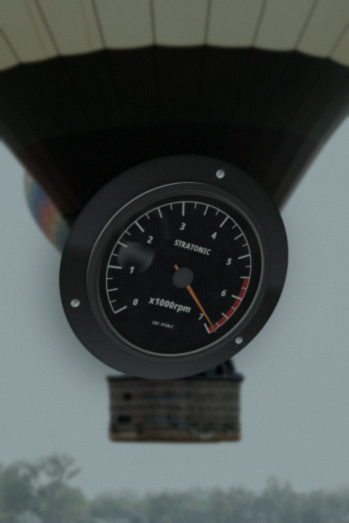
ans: {"value": 6875, "unit": "rpm"}
